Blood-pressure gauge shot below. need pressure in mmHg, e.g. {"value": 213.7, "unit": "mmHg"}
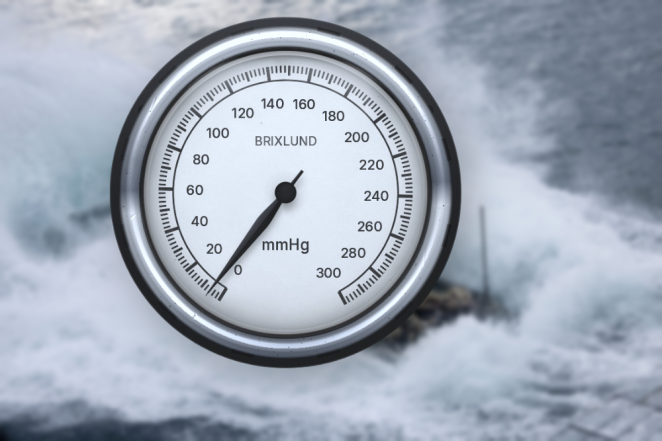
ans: {"value": 6, "unit": "mmHg"}
